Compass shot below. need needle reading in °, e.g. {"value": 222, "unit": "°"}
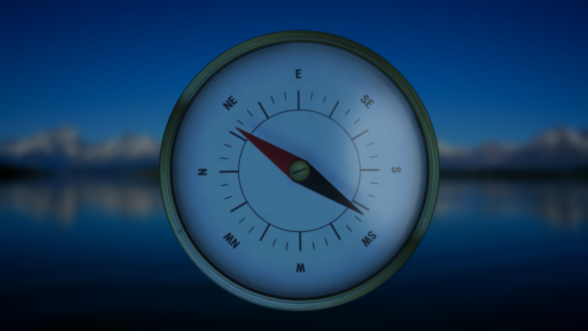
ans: {"value": 35, "unit": "°"}
